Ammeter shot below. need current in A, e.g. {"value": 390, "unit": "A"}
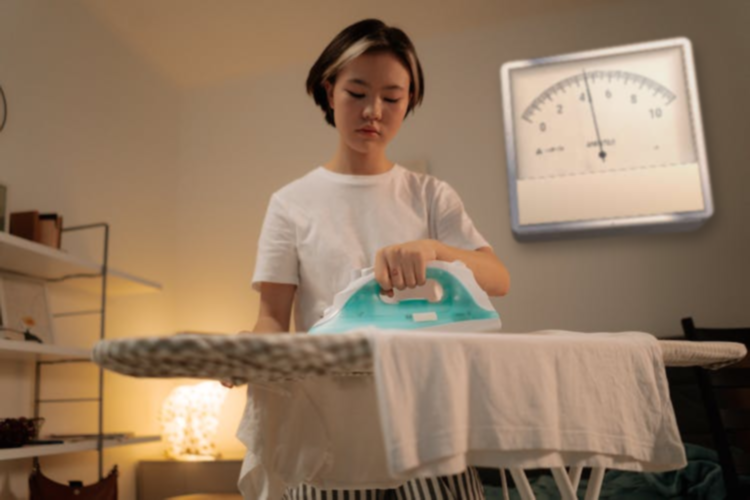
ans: {"value": 4.5, "unit": "A"}
